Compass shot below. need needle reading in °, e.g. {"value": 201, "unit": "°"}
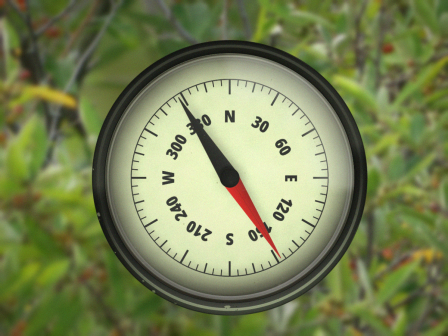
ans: {"value": 147.5, "unit": "°"}
